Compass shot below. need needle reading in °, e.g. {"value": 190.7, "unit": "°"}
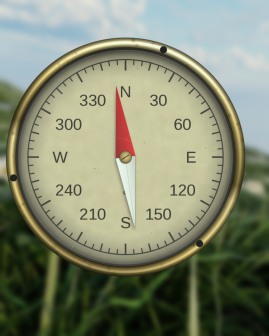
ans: {"value": 352.5, "unit": "°"}
